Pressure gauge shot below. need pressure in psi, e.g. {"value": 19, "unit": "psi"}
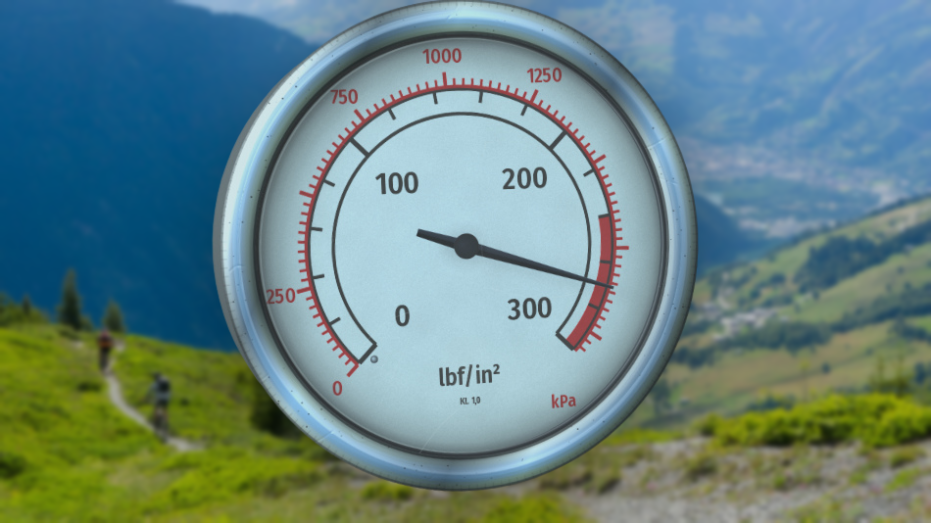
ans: {"value": 270, "unit": "psi"}
